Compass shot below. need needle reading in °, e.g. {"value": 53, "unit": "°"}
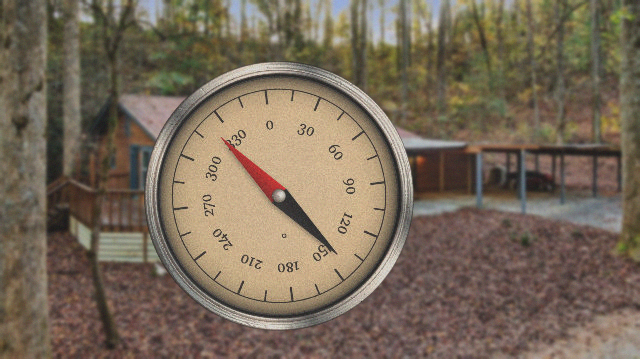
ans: {"value": 322.5, "unit": "°"}
